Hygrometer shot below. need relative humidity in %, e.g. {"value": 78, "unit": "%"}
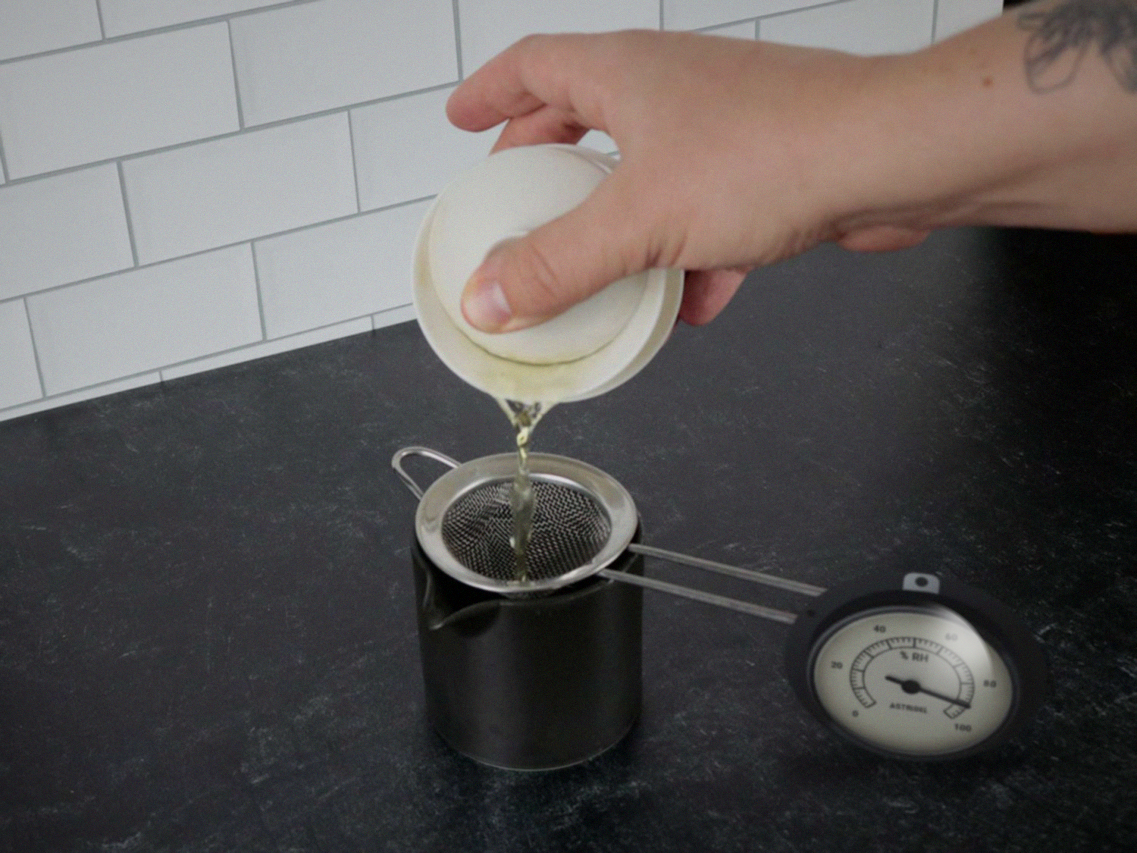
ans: {"value": 90, "unit": "%"}
